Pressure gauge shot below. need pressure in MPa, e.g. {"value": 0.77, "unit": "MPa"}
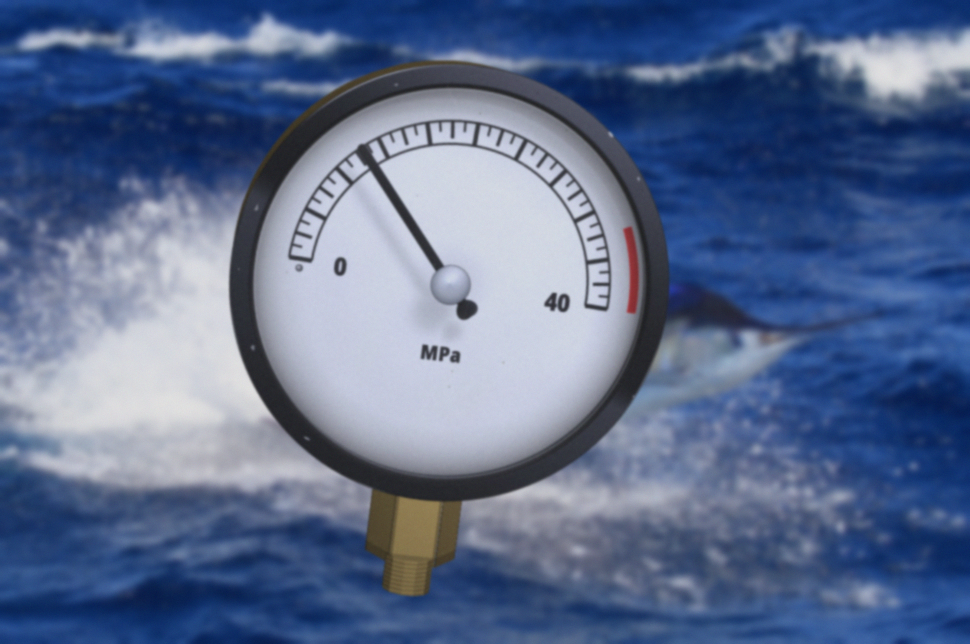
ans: {"value": 10.5, "unit": "MPa"}
